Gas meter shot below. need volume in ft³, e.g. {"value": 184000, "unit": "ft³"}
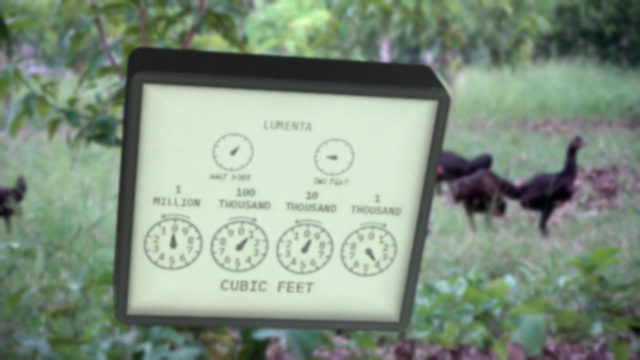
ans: {"value": 9400, "unit": "ft³"}
